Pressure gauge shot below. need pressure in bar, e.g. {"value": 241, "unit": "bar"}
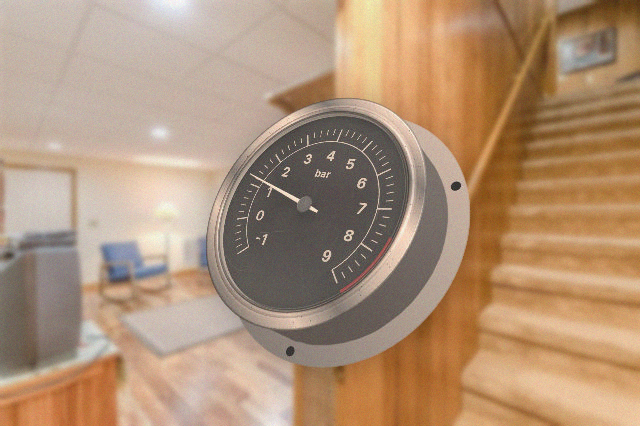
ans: {"value": 1.2, "unit": "bar"}
